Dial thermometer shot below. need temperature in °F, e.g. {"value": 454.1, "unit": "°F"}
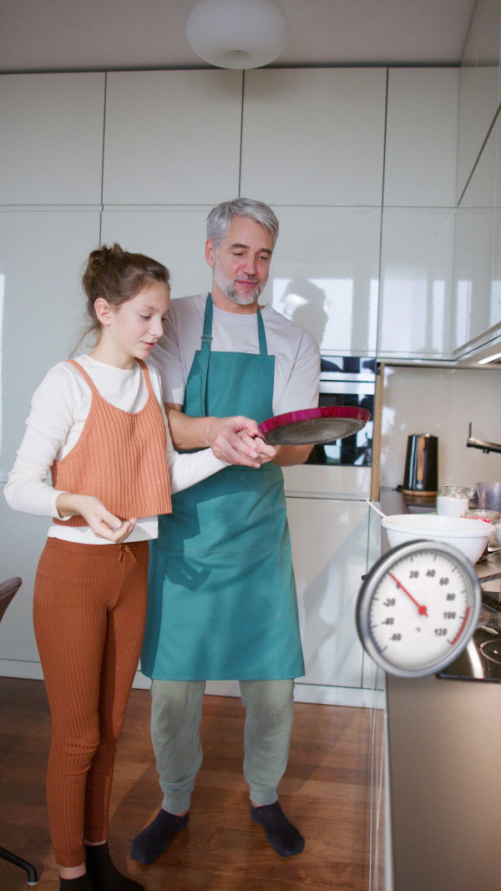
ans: {"value": 0, "unit": "°F"}
